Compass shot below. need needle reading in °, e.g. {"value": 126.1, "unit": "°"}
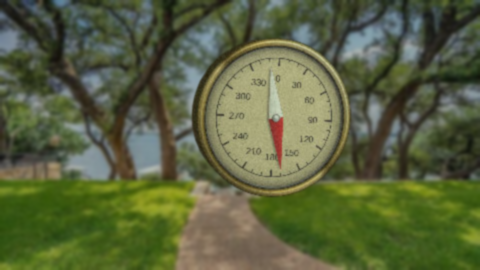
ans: {"value": 170, "unit": "°"}
